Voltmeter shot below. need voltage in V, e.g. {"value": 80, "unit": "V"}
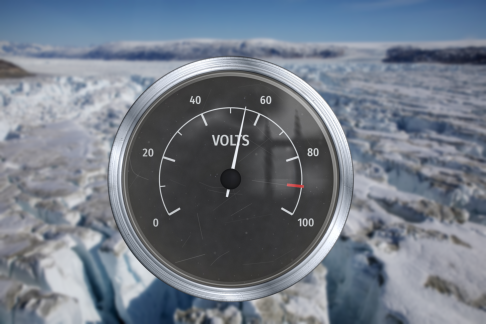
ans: {"value": 55, "unit": "V"}
